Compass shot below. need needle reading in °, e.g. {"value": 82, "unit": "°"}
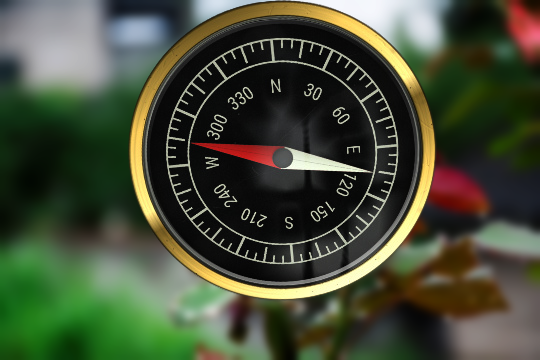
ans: {"value": 285, "unit": "°"}
